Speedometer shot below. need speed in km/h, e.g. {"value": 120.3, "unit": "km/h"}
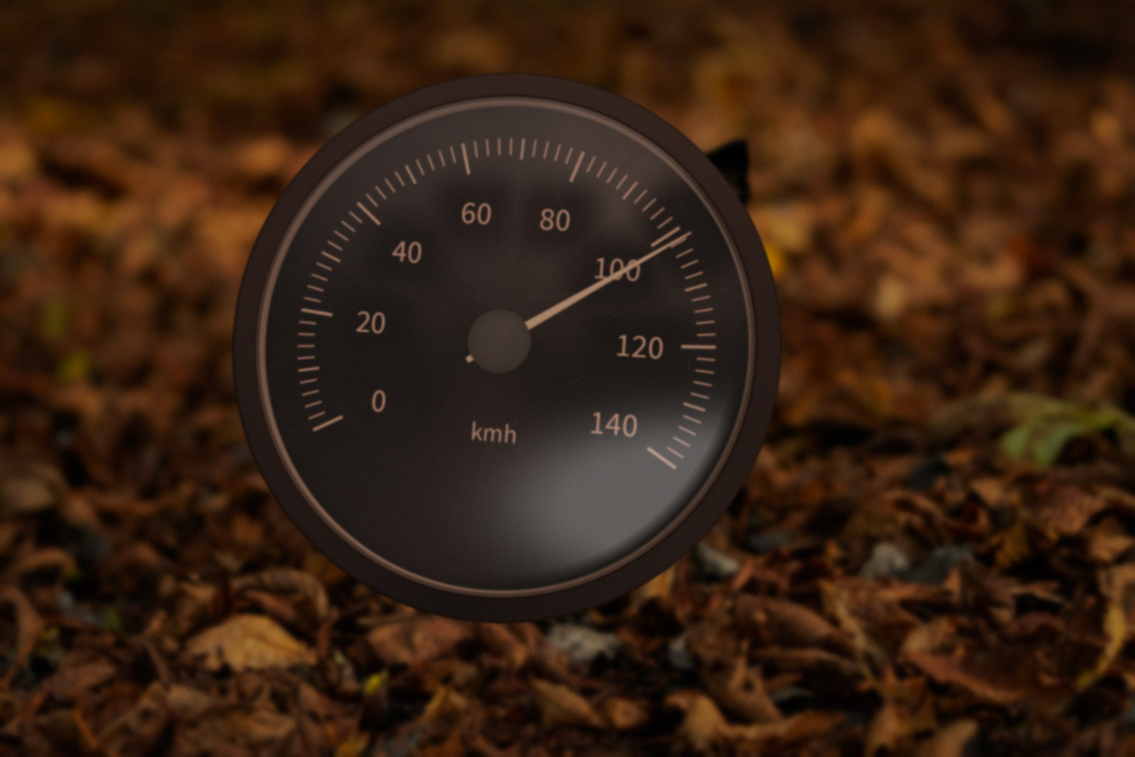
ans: {"value": 102, "unit": "km/h"}
